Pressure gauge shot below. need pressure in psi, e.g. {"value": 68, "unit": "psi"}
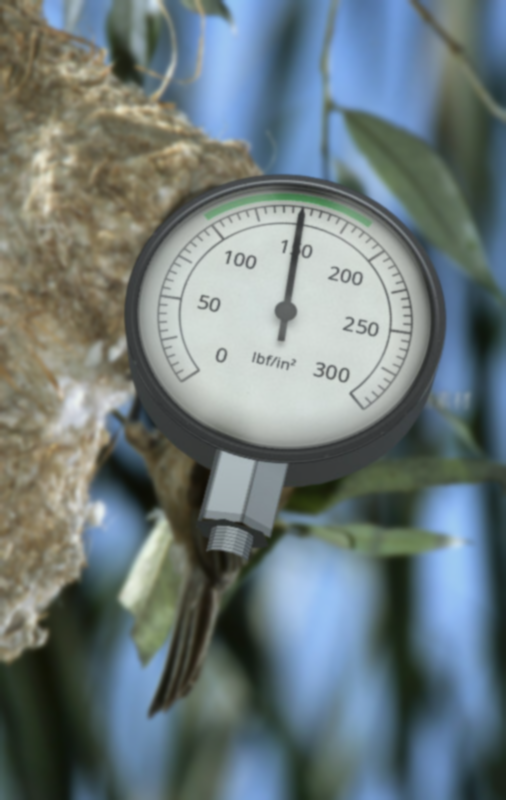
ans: {"value": 150, "unit": "psi"}
